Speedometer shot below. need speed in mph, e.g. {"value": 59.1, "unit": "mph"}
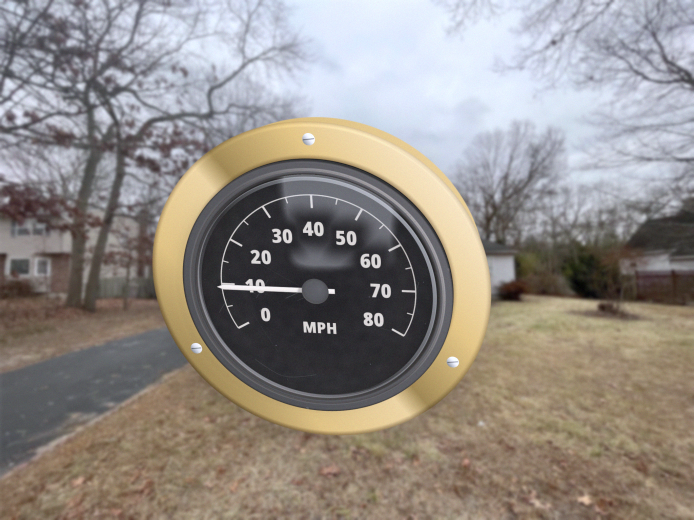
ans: {"value": 10, "unit": "mph"}
